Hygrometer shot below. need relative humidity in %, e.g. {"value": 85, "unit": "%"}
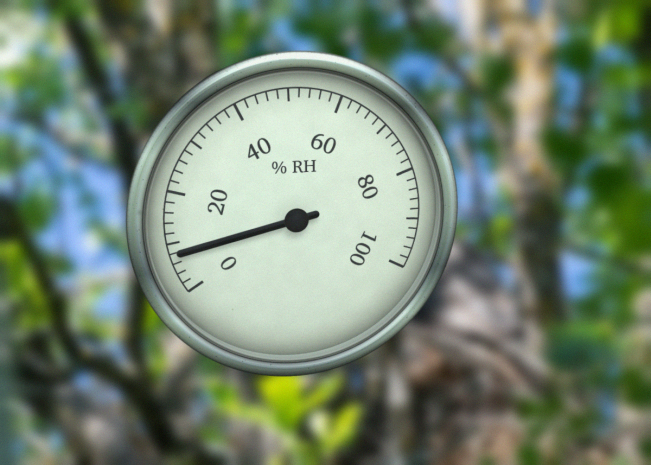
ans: {"value": 8, "unit": "%"}
